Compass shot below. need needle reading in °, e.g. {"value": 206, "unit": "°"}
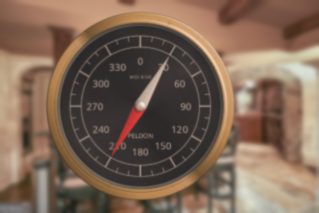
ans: {"value": 210, "unit": "°"}
